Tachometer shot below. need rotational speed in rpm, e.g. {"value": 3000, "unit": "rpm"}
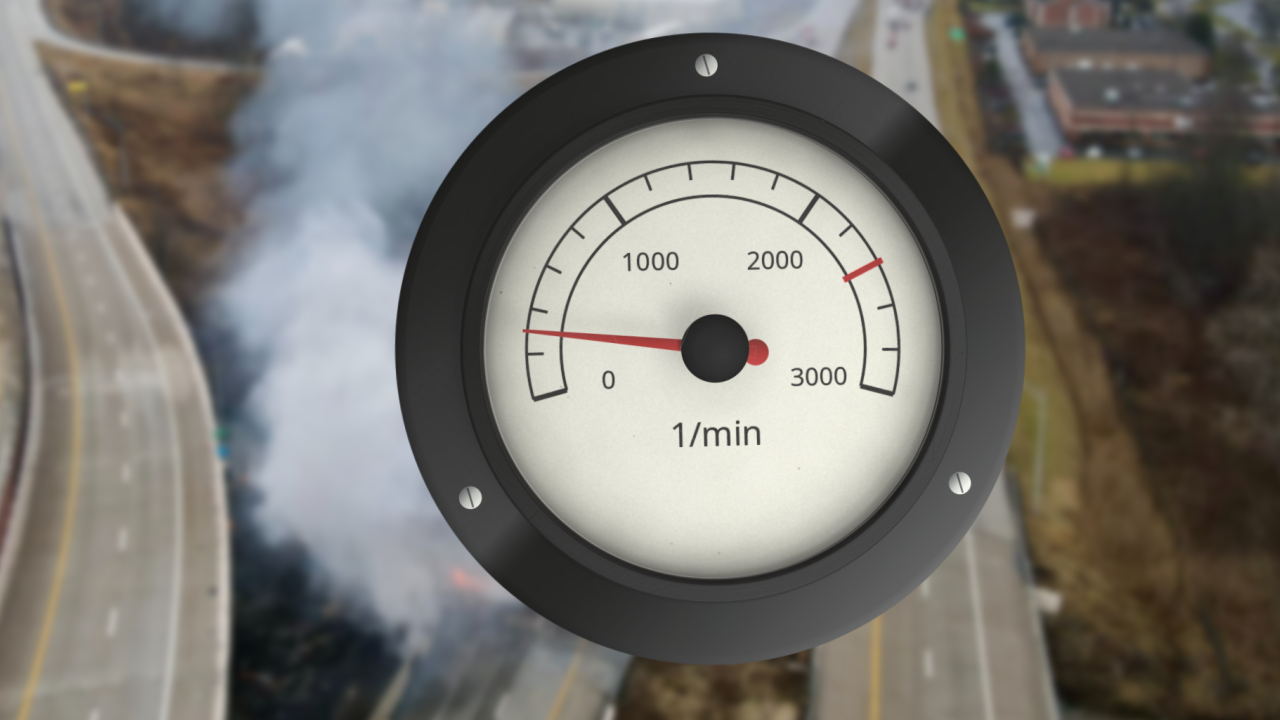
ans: {"value": 300, "unit": "rpm"}
